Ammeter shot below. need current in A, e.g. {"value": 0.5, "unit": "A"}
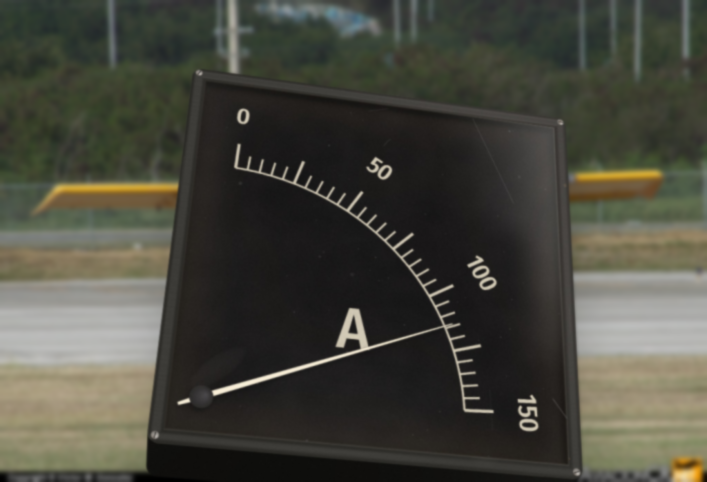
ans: {"value": 115, "unit": "A"}
